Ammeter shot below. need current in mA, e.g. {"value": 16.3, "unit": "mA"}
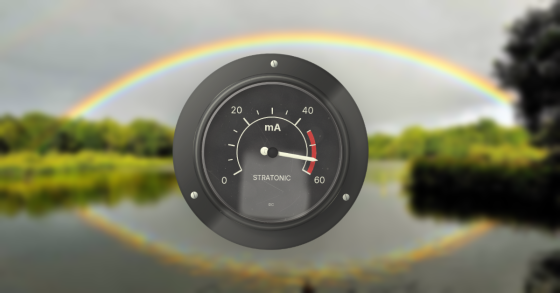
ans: {"value": 55, "unit": "mA"}
